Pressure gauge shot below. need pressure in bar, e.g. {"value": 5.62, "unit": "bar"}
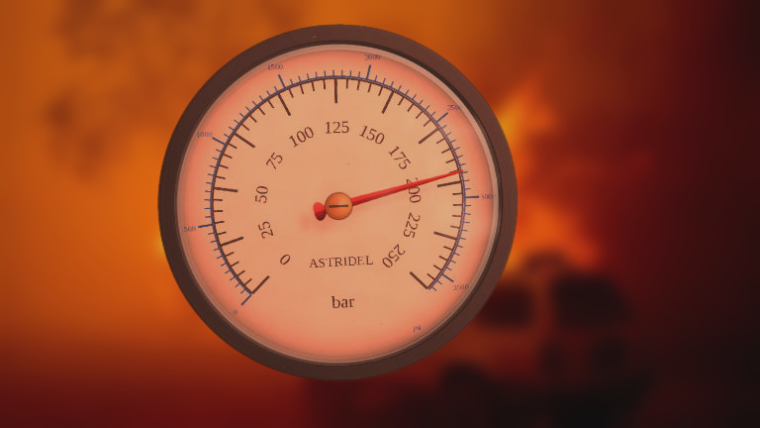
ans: {"value": 195, "unit": "bar"}
